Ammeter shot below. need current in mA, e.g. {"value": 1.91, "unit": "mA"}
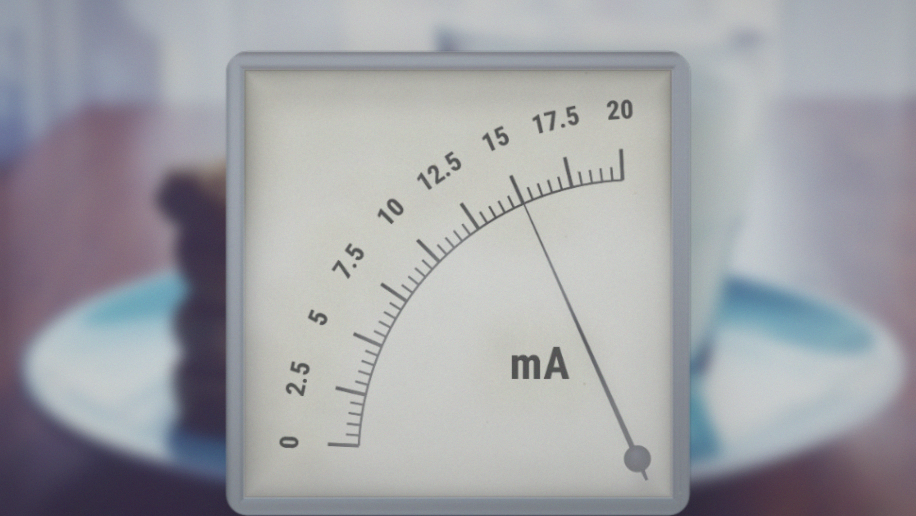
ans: {"value": 15, "unit": "mA"}
